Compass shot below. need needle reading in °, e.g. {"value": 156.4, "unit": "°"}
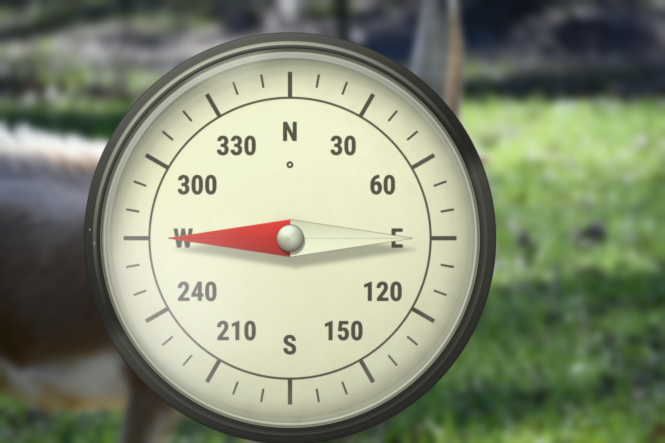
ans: {"value": 270, "unit": "°"}
